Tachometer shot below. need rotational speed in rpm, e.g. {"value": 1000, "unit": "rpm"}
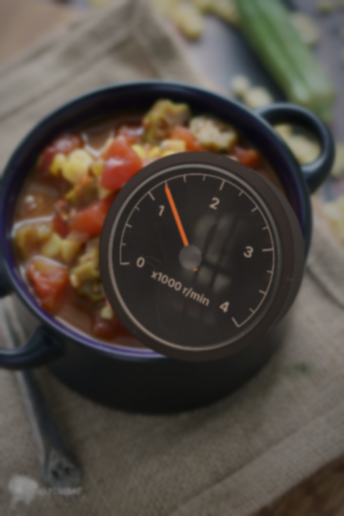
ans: {"value": 1250, "unit": "rpm"}
